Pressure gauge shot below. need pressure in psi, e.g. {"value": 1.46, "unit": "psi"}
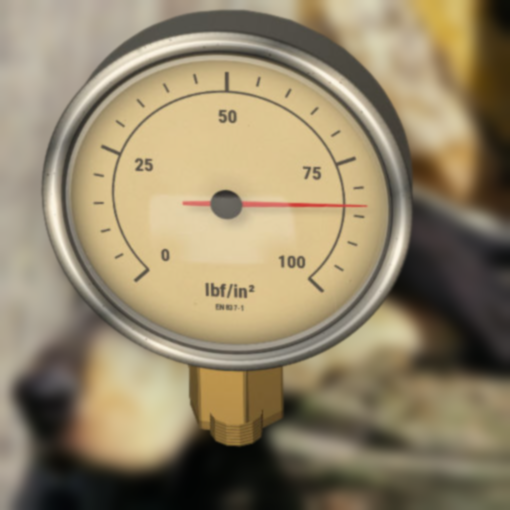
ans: {"value": 82.5, "unit": "psi"}
